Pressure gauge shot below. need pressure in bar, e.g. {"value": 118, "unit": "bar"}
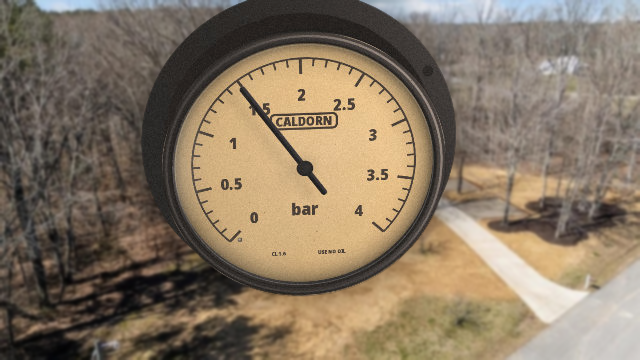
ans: {"value": 1.5, "unit": "bar"}
